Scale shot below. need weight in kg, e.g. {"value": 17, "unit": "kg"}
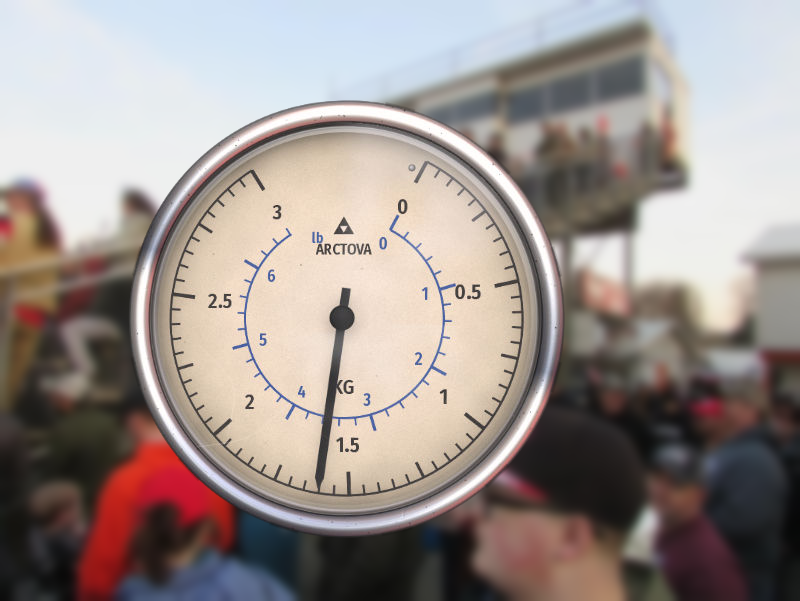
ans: {"value": 1.6, "unit": "kg"}
